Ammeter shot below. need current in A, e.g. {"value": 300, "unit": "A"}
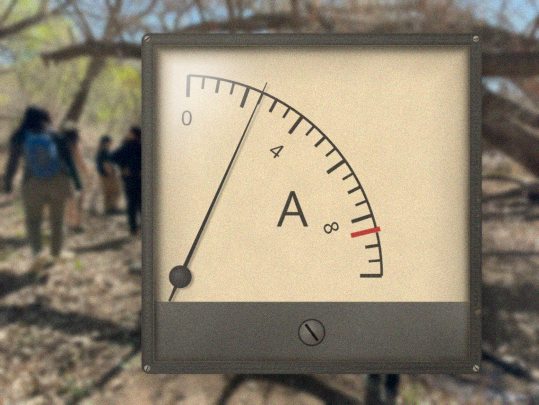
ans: {"value": 2.5, "unit": "A"}
